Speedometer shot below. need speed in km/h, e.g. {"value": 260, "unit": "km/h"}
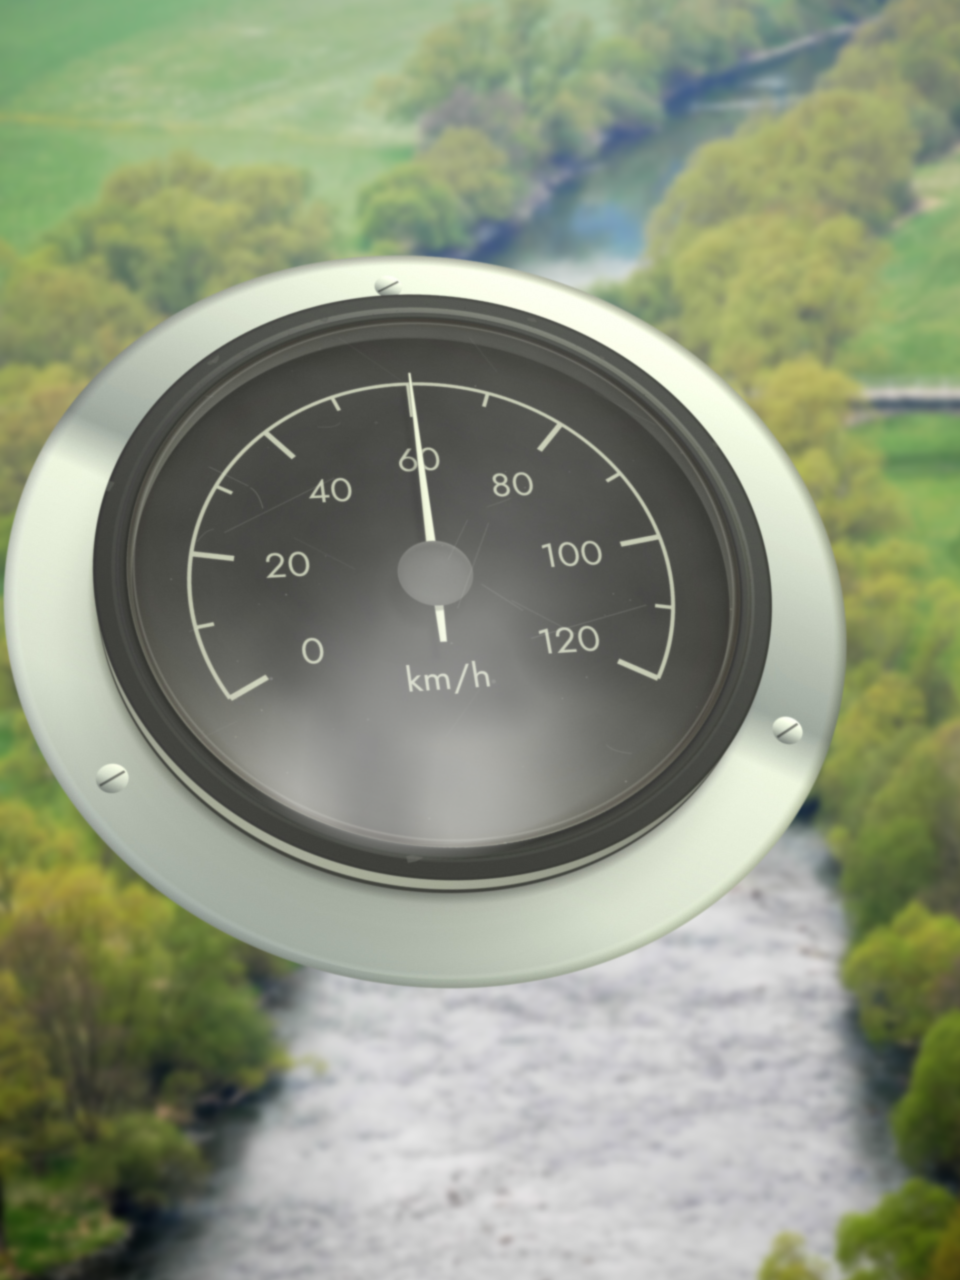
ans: {"value": 60, "unit": "km/h"}
